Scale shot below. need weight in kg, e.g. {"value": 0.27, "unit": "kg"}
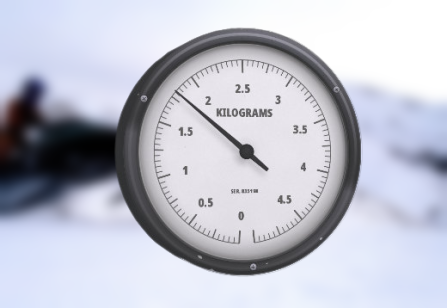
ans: {"value": 1.8, "unit": "kg"}
